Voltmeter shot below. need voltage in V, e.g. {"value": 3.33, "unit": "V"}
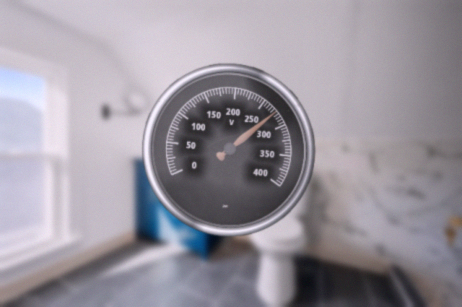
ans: {"value": 275, "unit": "V"}
